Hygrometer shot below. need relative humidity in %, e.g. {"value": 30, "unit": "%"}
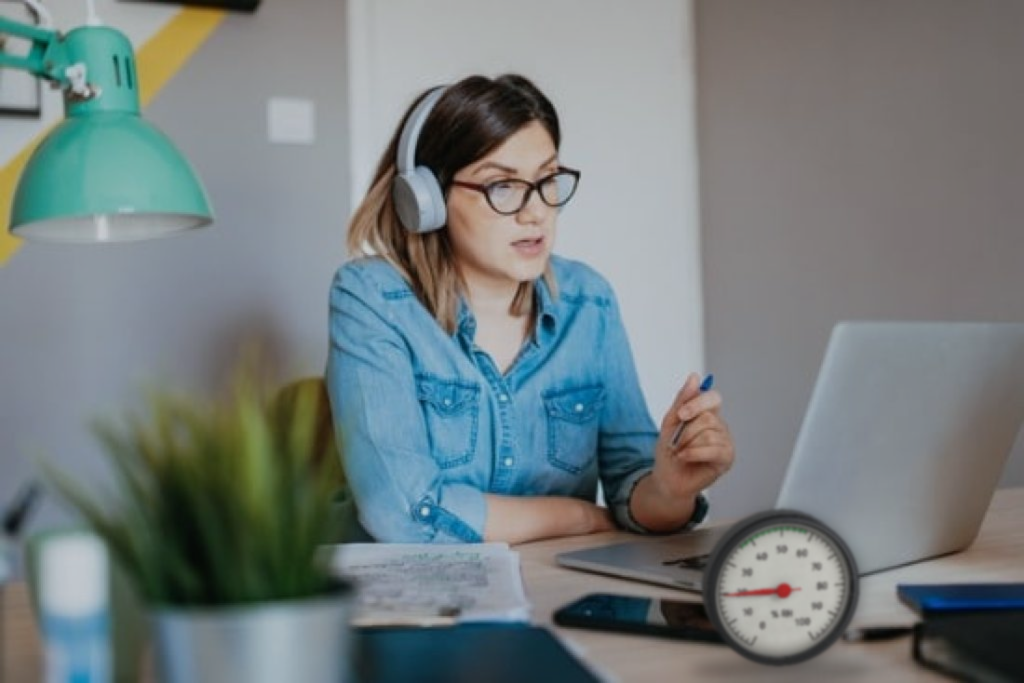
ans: {"value": 20, "unit": "%"}
